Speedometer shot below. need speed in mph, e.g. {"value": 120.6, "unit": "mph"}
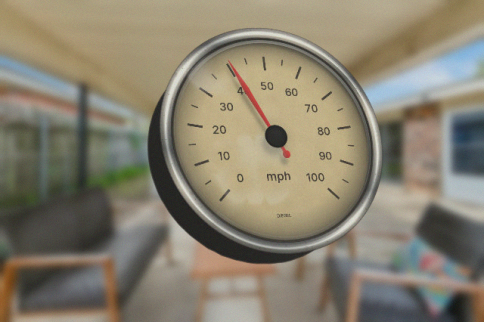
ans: {"value": 40, "unit": "mph"}
